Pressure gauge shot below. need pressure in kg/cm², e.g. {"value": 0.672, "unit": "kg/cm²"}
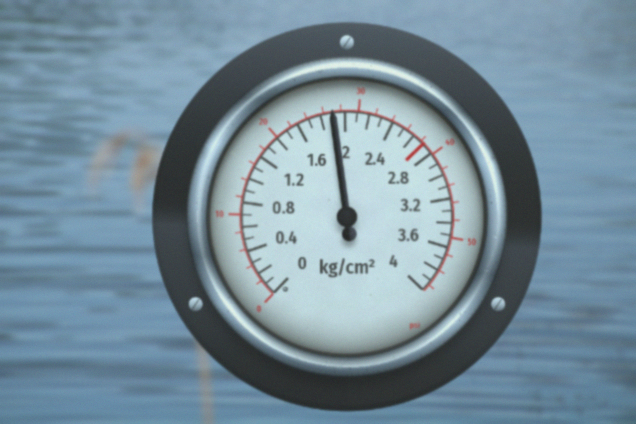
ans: {"value": 1.9, "unit": "kg/cm²"}
